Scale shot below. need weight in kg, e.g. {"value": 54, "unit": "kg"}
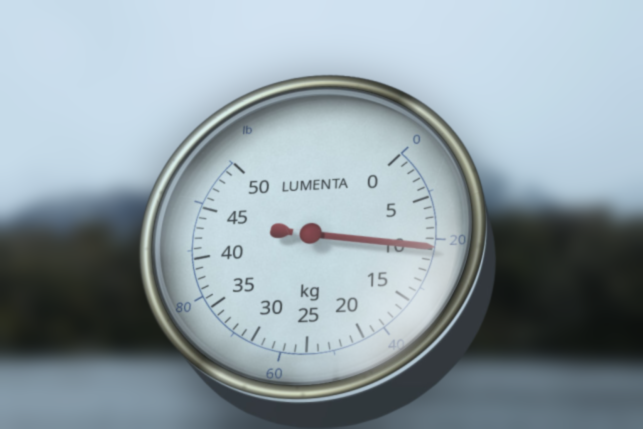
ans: {"value": 10, "unit": "kg"}
